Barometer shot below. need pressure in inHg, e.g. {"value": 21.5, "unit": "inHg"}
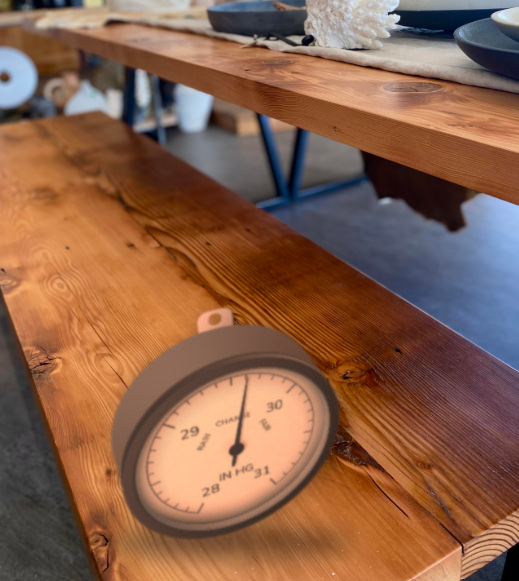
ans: {"value": 29.6, "unit": "inHg"}
